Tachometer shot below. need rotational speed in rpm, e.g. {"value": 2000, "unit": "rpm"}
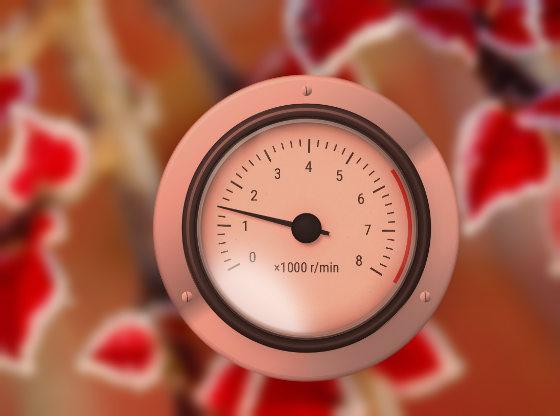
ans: {"value": 1400, "unit": "rpm"}
